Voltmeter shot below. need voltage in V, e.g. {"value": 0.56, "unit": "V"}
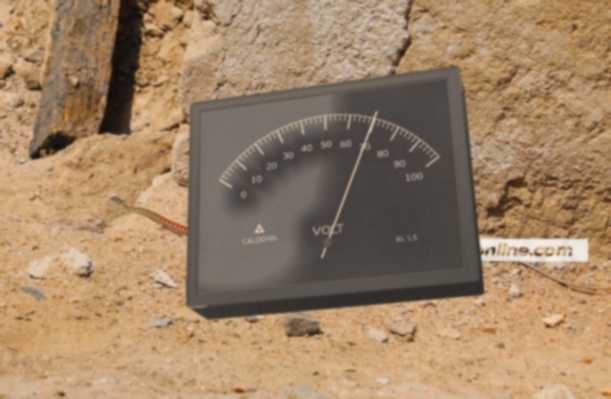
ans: {"value": 70, "unit": "V"}
